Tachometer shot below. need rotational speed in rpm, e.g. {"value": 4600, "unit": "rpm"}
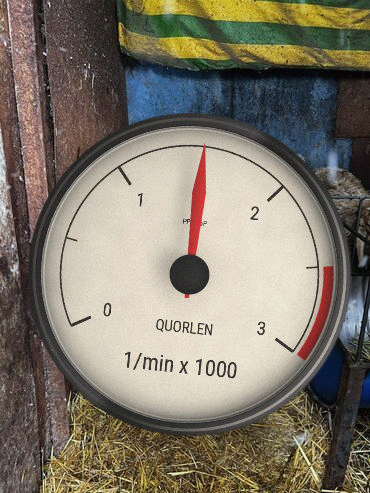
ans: {"value": 1500, "unit": "rpm"}
